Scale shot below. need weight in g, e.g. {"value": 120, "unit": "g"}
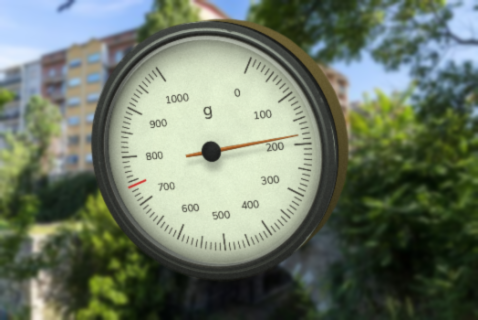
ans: {"value": 180, "unit": "g"}
